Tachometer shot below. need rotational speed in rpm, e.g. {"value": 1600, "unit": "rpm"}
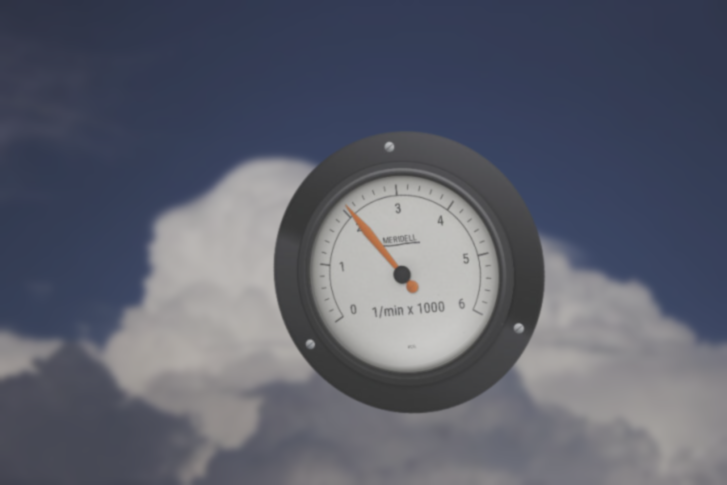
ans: {"value": 2100, "unit": "rpm"}
